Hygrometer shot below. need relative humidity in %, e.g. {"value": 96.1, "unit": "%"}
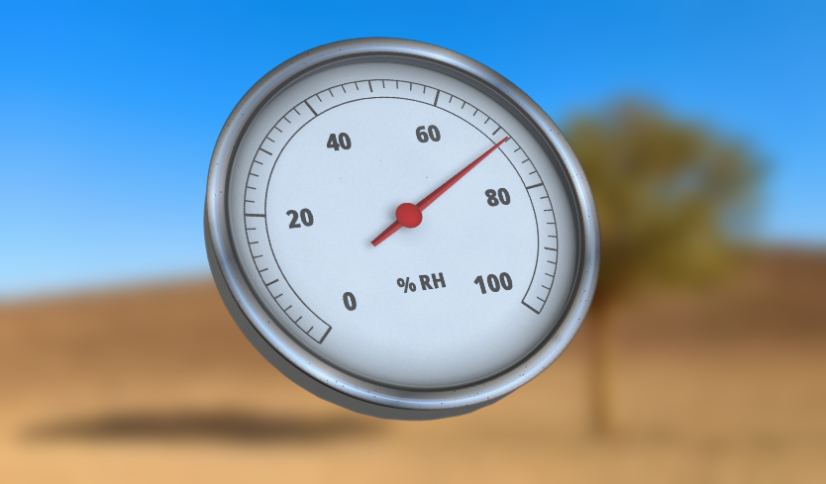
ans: {"value": 72, "unit": "%"}
